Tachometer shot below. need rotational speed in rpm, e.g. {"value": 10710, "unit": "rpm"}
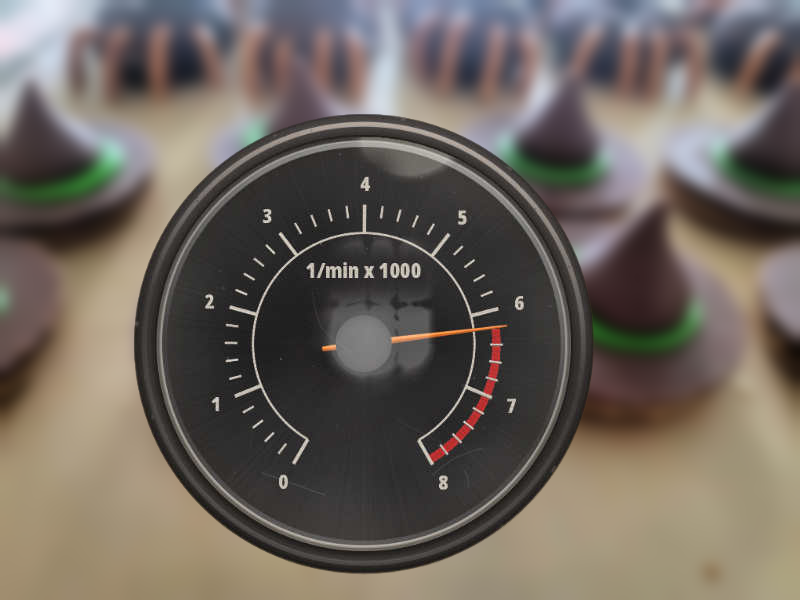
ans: {"value": 6200, "unit": "rpm"}
